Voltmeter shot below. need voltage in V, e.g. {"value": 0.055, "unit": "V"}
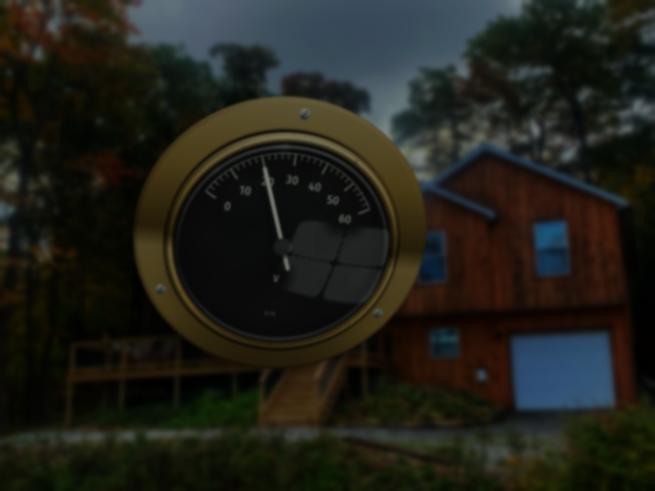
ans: {"value": 20, "unit": "V"}
